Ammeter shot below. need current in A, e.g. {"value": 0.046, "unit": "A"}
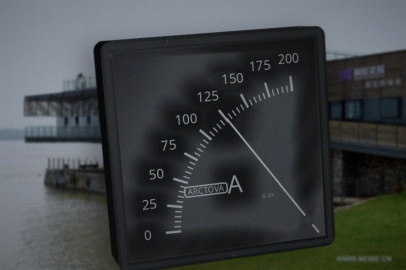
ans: {"value": 125, "unit": "A"}
